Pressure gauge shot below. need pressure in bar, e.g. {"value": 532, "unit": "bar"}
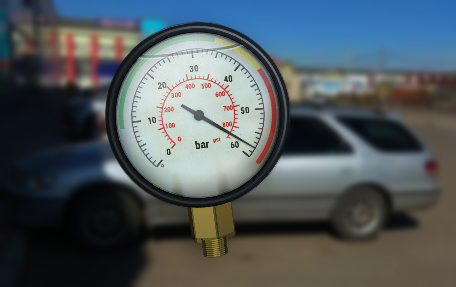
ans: {"value": 58, "unit": "bar"}
